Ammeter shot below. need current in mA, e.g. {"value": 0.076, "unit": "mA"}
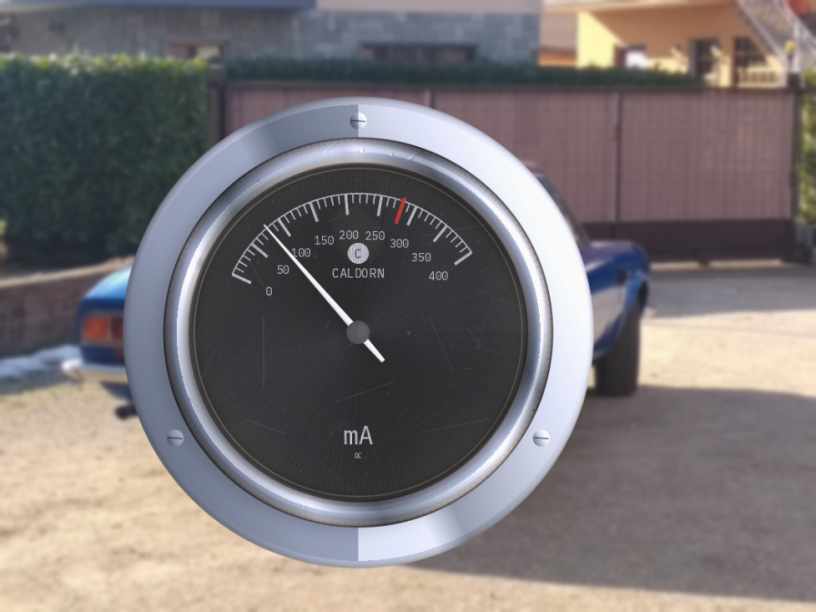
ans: {"value": 80, "unit": "mA"}
